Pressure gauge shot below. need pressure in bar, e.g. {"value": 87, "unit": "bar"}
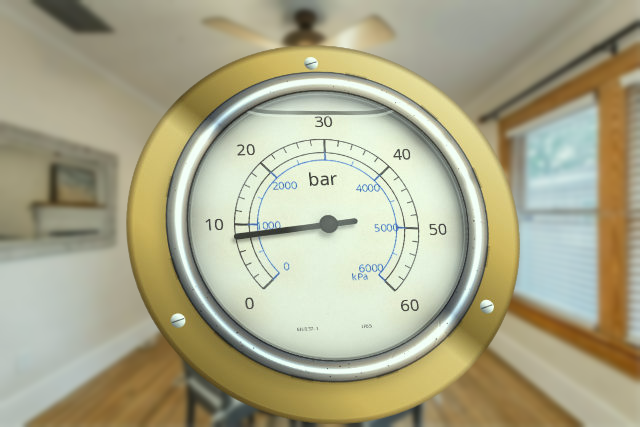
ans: {"value": 8, "unit": "bar"}
